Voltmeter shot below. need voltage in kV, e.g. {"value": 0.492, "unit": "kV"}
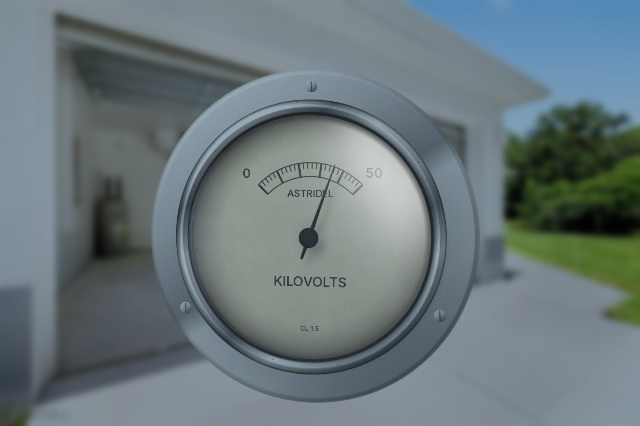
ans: {"value": 36, "unit": "kV"}
